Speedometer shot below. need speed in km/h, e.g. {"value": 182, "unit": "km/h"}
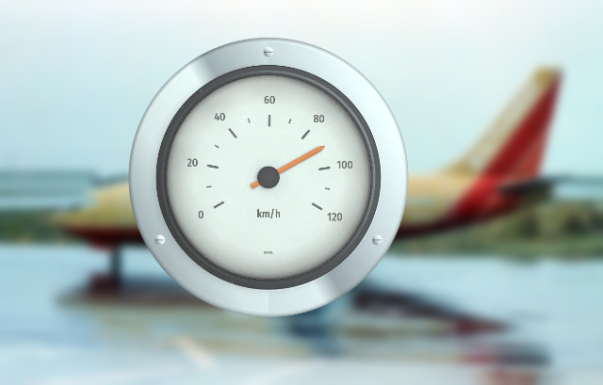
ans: {"value": 90, "unit": "km/h"}
